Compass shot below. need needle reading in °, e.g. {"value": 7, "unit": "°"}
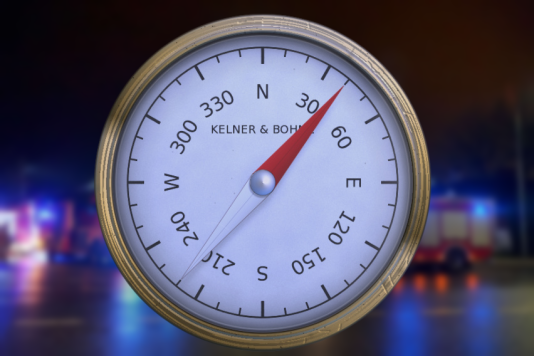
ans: {"value": 40, "unit": "°"}
